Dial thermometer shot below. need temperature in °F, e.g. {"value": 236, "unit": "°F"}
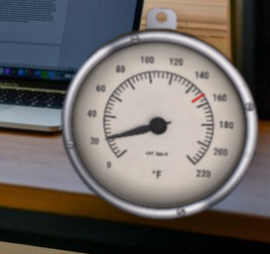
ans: {"value": 20, "unit": "°F"}
